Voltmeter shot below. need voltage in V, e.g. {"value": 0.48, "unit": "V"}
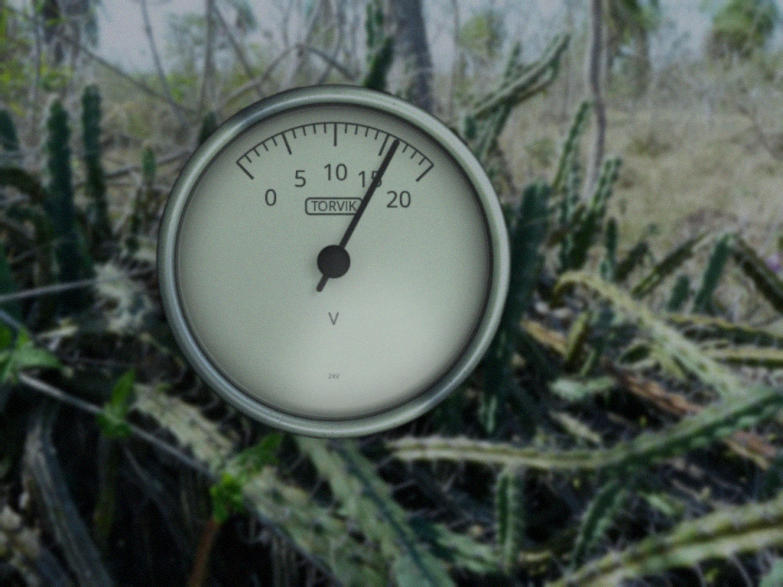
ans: {"value": 16, "unit": "V"}
